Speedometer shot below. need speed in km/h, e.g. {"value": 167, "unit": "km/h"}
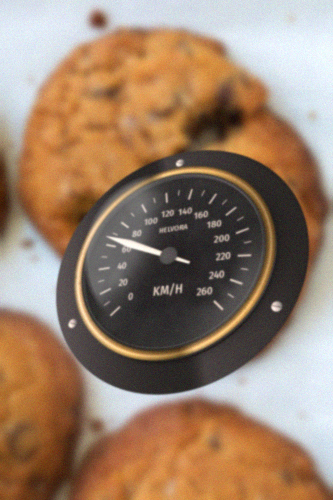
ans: {"value": 65, "unit": "km/h"}
